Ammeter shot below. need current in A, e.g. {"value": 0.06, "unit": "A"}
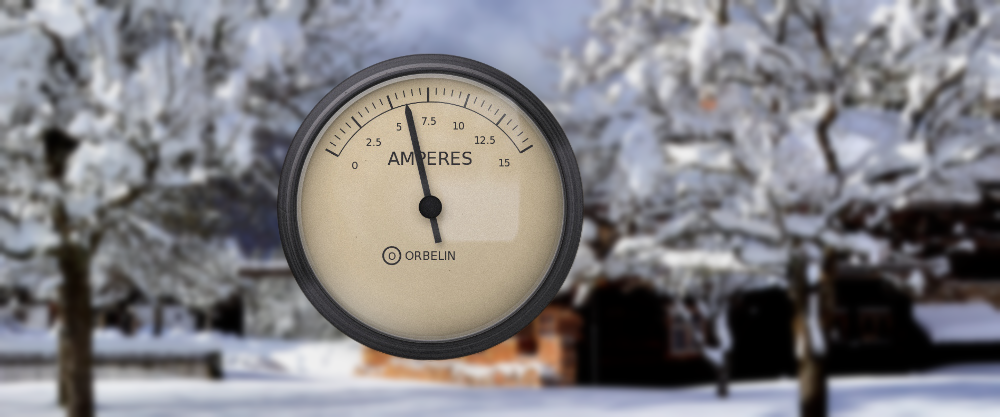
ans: {"value": 6, "unit": "A"}
